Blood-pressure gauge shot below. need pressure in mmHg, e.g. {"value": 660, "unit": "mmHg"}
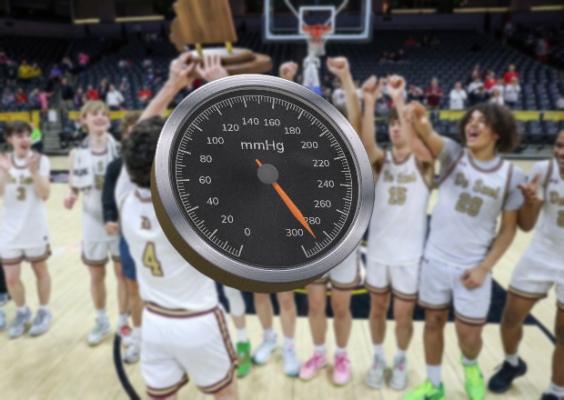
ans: {"value": 290, "unit": "mmHg"}
